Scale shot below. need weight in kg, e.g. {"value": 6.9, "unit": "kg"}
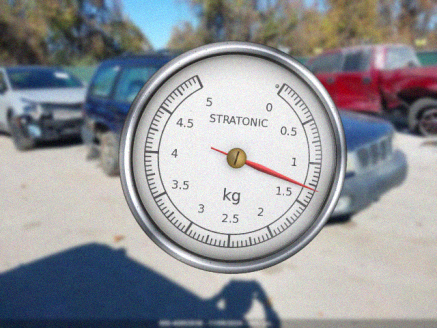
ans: {"value": 1.3, "unit": "kg"}
